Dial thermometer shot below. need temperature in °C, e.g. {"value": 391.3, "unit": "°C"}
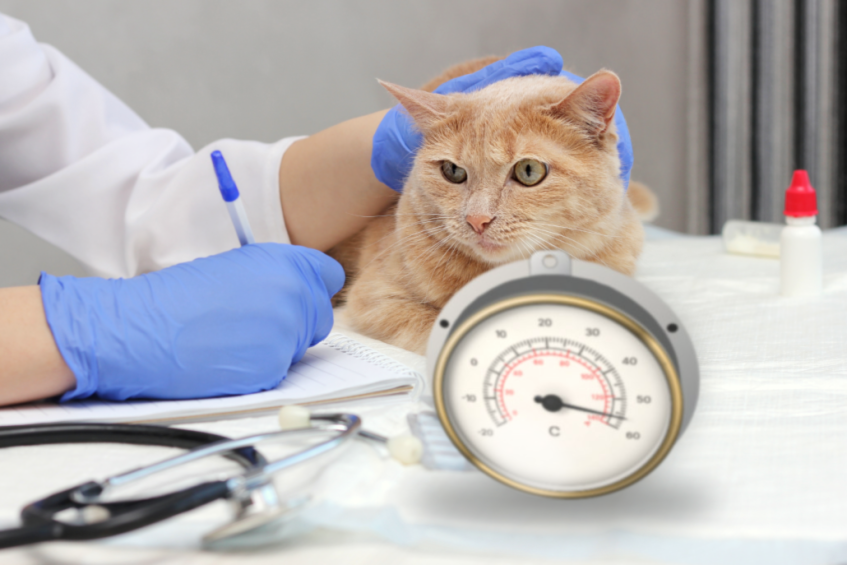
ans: {"value": 55, "unit": "°C"}
